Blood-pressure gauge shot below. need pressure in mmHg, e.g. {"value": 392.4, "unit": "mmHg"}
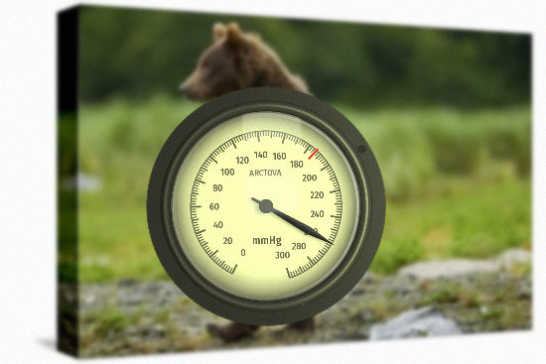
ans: {"value": 260, "unit": "mmHg"}
